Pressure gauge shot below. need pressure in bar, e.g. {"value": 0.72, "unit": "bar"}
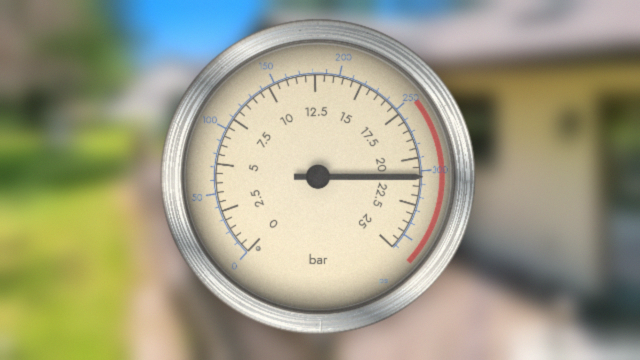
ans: {"value": 21, "unit": "bar"}
